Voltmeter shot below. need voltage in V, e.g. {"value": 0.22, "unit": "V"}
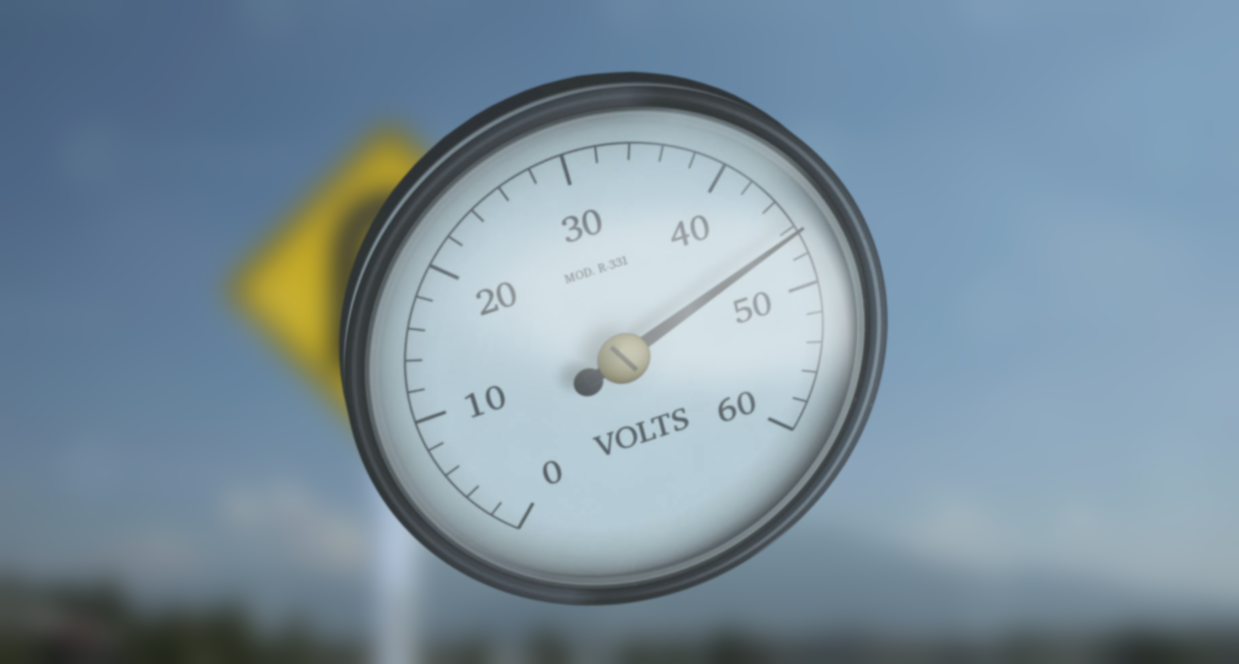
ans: {"value": 46, "unit": "V"}
